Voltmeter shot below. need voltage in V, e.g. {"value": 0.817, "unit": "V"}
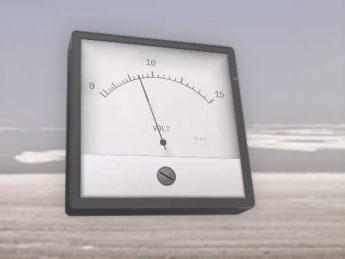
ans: {"value": 8.5, "unit": "V"}
